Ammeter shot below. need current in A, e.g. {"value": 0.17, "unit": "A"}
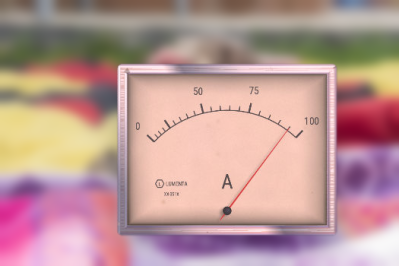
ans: {"value": 95, "unit": "A"}
